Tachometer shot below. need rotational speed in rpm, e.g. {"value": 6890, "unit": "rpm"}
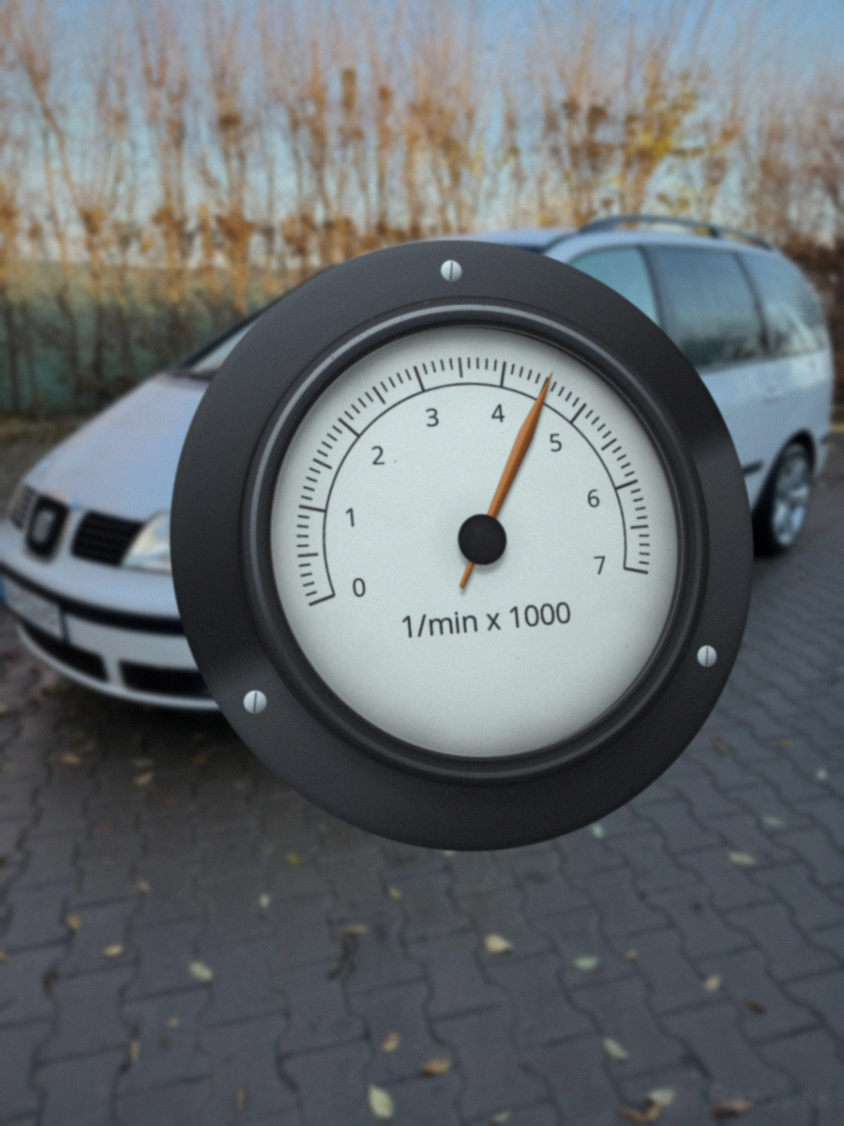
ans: {"value": 4500, "unit": "rpm"}
